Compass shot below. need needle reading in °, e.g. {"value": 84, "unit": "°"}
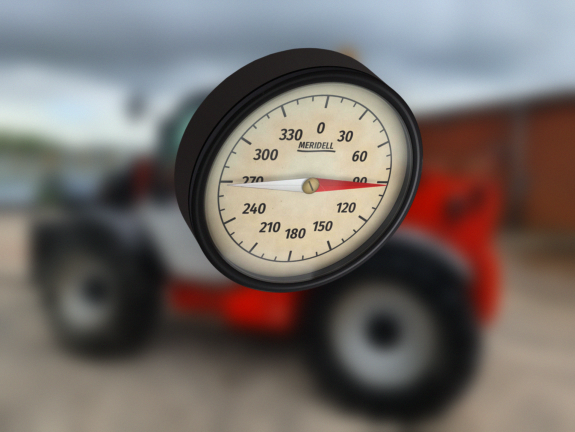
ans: {"value": 90, "unit": "°"}
